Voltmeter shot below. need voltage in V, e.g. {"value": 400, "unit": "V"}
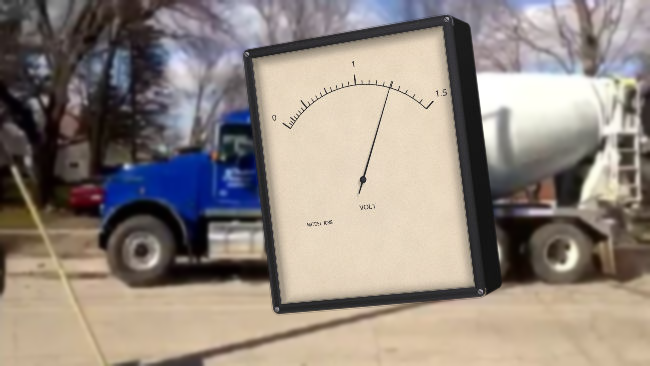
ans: {"value": 1.25, "unit": "V"}
